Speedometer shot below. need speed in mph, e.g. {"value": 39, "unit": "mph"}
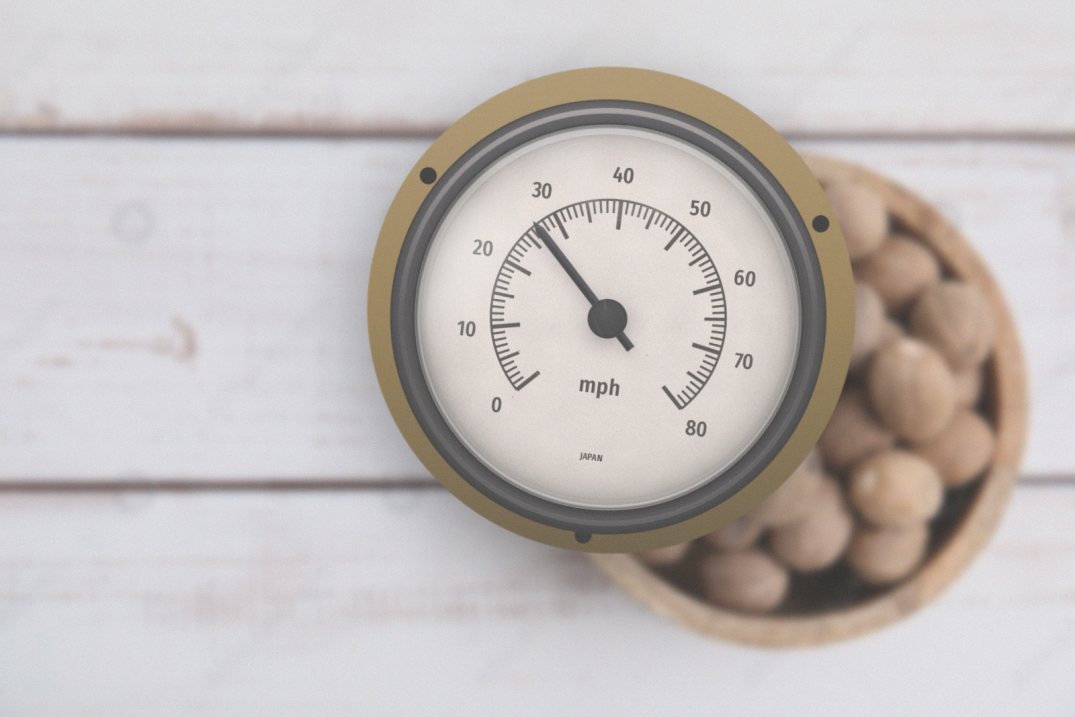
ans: {"value": 27, "unit": "mph"}
